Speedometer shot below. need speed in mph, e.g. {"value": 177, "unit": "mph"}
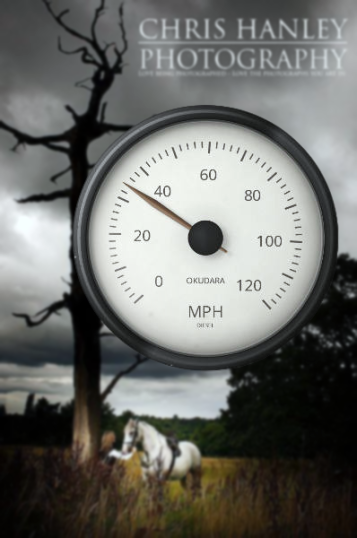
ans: {"value": 34, "unit": "mph"}
